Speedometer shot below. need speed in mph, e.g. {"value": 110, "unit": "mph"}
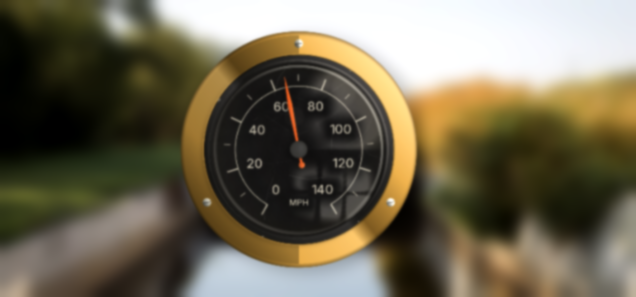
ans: {"value": 65, "unit": "mph"}
